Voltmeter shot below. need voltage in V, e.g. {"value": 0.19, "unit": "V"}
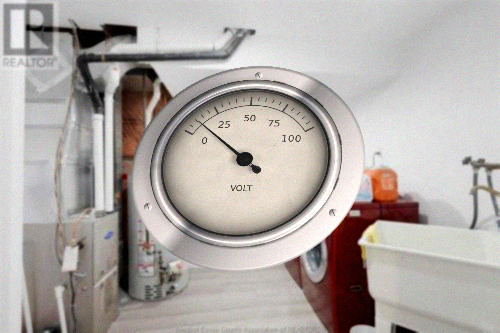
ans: {"value": 10, "unit": "V"}
